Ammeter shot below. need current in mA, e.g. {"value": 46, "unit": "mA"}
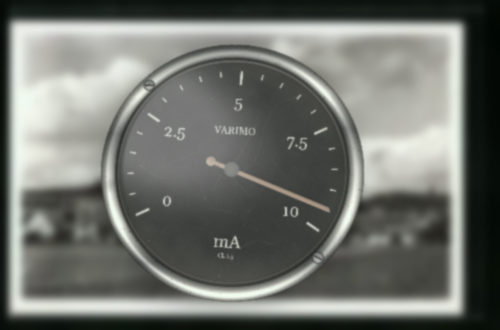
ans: {"value": 9.5, "unit": "mA"}
